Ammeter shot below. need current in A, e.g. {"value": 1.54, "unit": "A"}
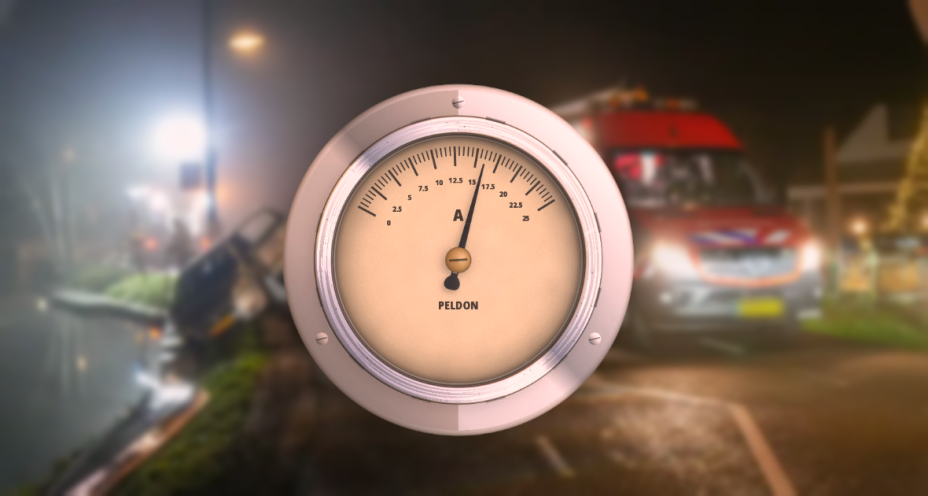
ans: {"value": 16, "unit": "A"}
